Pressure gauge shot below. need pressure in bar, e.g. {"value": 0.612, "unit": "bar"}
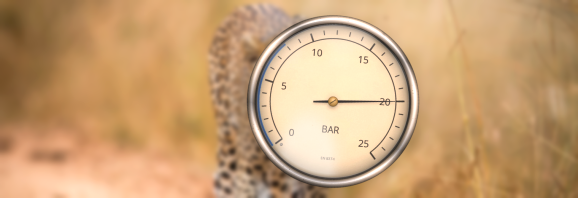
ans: {"value": 20, "unit": "bar"}
